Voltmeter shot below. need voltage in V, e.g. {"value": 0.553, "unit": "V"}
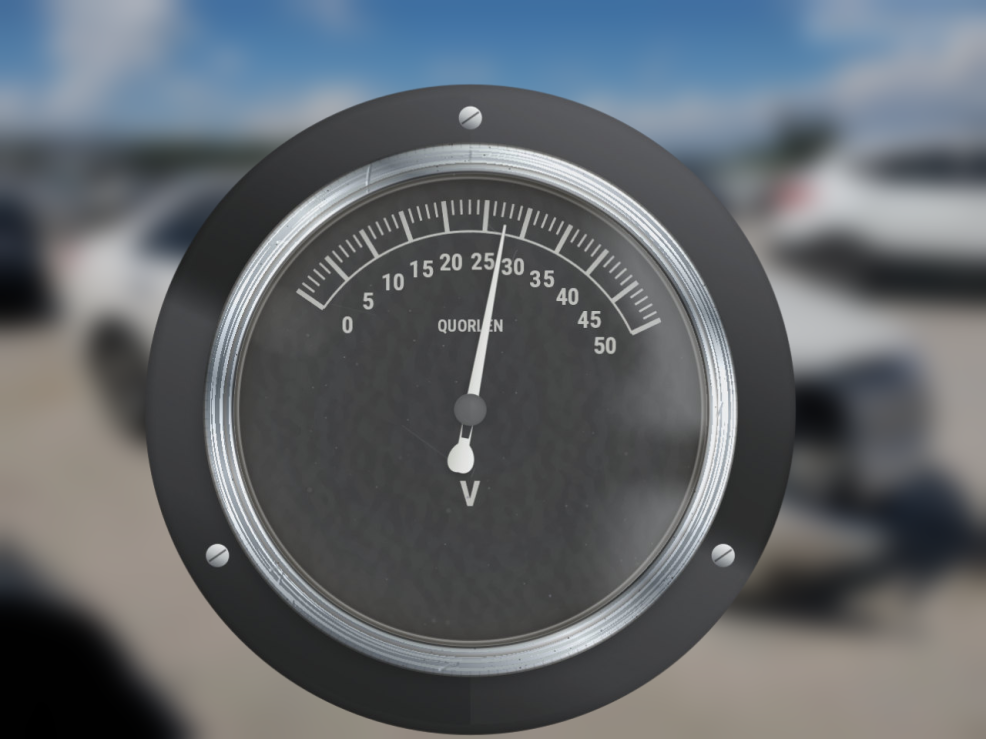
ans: {"value": 27.5, "unit": "V"}
